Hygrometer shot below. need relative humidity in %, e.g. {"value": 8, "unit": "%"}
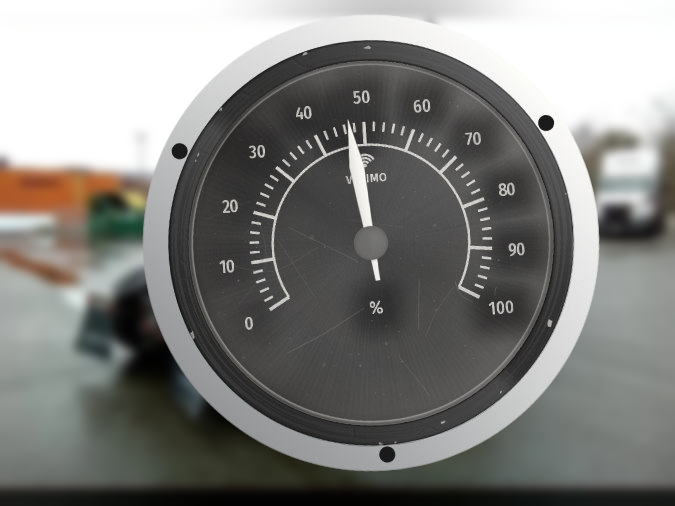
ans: {"value": 47, "unit": "%"}
